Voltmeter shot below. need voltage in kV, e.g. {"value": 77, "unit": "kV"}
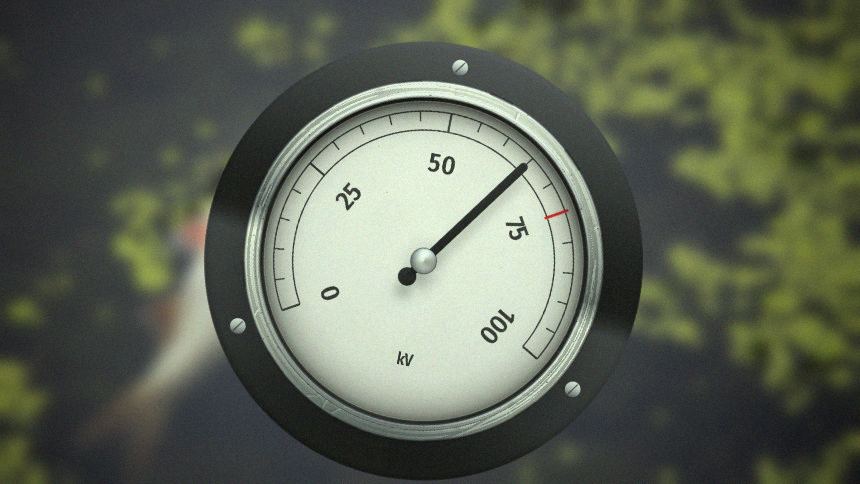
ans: {"value": 65, "unit": "kV"}
